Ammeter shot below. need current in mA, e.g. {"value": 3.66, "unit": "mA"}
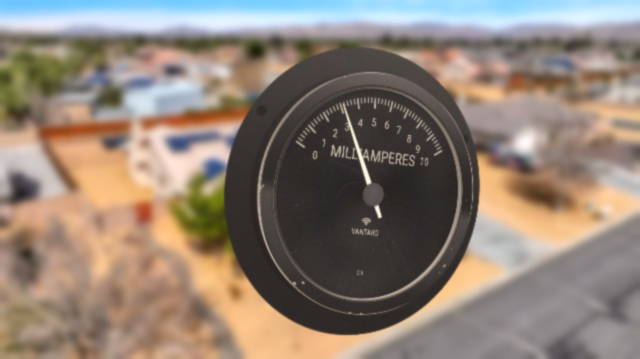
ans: {"value": 3, "unit": "mA"}
